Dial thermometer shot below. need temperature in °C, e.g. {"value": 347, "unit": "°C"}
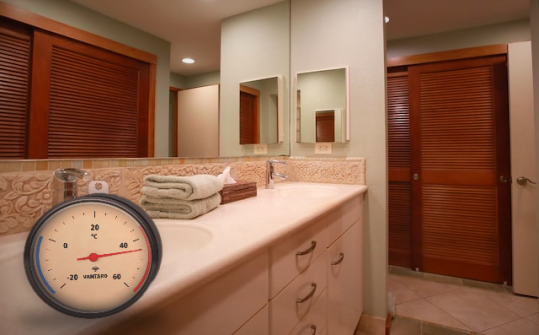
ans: {"value": 44, "unit": "°C"}
